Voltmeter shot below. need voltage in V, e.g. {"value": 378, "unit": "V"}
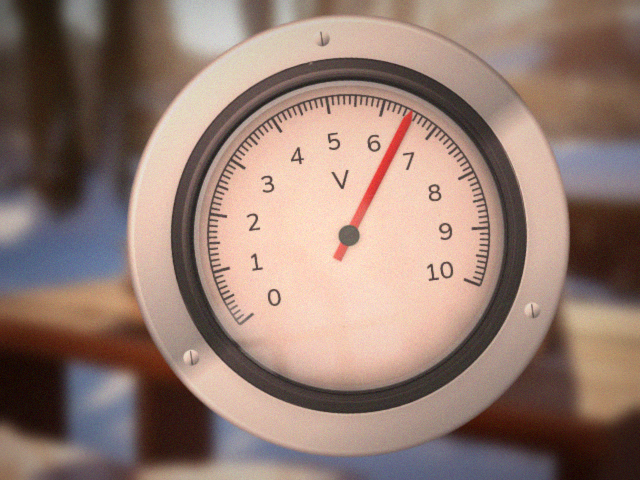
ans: {"value": 6.5, "unit": "V"}
